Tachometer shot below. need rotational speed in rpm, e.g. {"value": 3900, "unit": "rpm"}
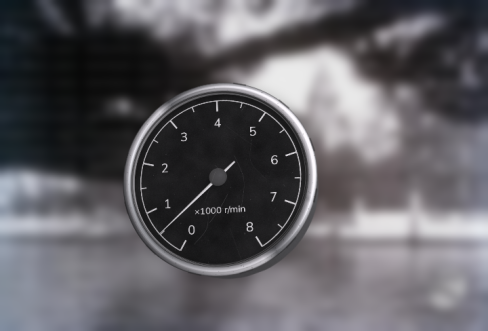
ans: {"value": 500, "unit": "rpm"}
